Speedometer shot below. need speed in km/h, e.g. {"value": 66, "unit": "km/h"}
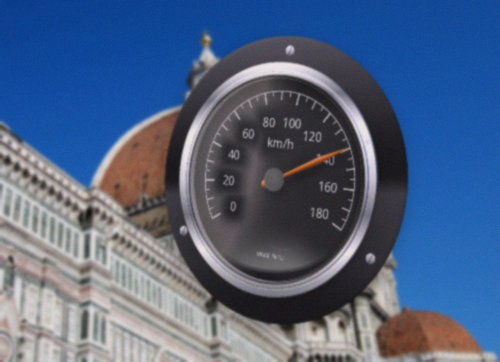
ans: {"value": 140, "unit": "km/h"}
